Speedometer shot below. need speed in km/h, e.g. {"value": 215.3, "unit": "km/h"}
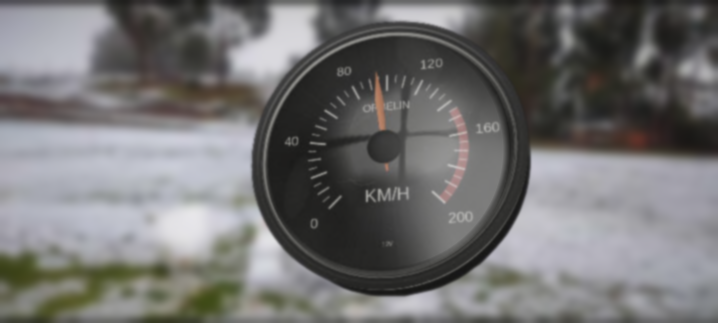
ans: {"value": 95, "unit": "km/h"}
